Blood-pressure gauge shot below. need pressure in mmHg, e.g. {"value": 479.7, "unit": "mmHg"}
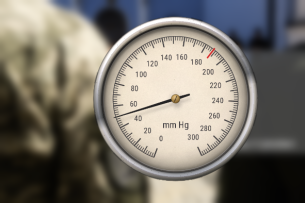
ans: {"value": 50, "unit": "mmHg"}
